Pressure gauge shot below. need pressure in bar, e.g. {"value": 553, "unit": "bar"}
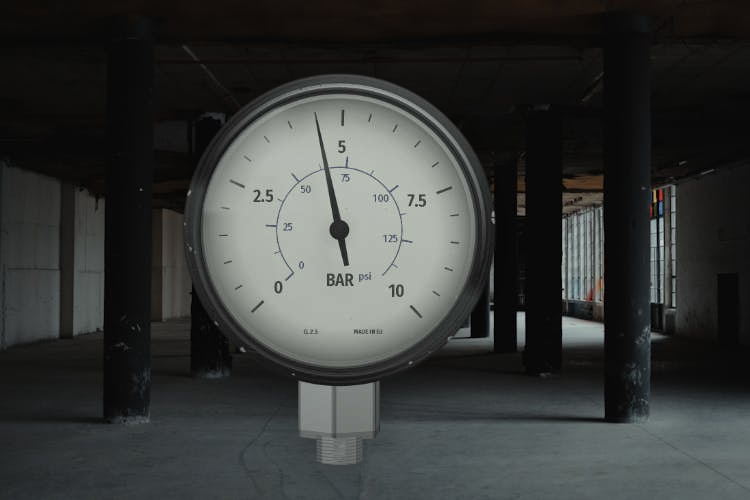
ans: {"value": 4.5, "unit": "bar"}
